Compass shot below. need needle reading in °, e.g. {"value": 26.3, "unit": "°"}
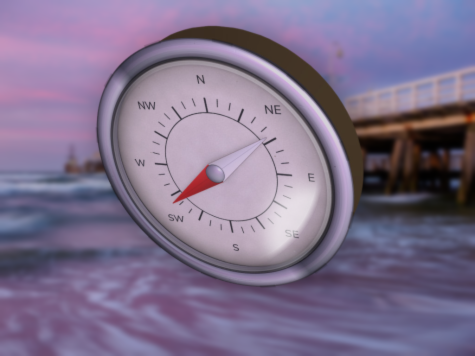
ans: {"value": 235, "unit": "°"}
